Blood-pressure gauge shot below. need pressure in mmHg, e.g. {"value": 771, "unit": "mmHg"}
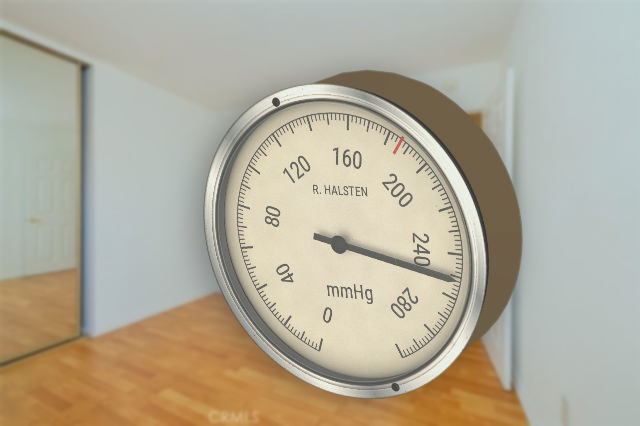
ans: {"value": 250, "unit": "mmHg"}
